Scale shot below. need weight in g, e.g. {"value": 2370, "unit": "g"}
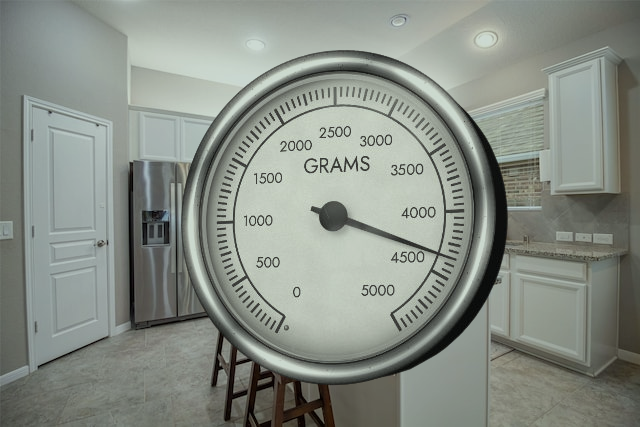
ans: {"value": 4350, "unit": "g"}
